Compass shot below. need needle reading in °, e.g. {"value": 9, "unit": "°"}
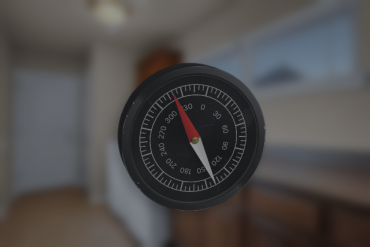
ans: {"value": 320, "unit": "°"}
